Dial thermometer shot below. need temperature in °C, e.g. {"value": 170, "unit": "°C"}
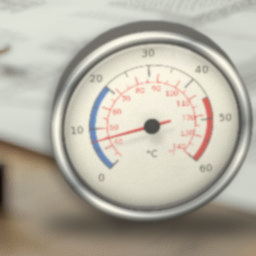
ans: {"value": 7.5, "unit": "°C"}
